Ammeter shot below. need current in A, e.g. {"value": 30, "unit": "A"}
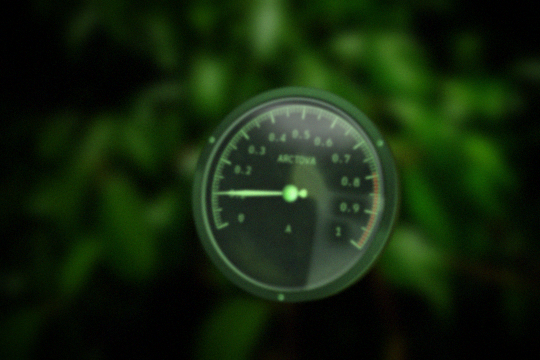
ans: {"value": 0.1, "unit": "A"}
